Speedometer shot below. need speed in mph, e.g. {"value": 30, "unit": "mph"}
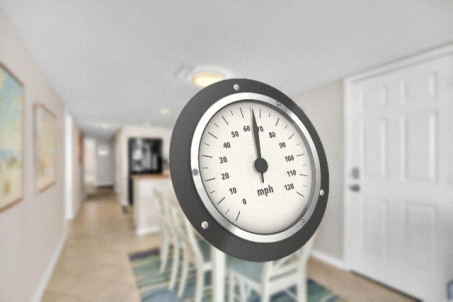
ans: {"value": 65, "unit": "mph"}
